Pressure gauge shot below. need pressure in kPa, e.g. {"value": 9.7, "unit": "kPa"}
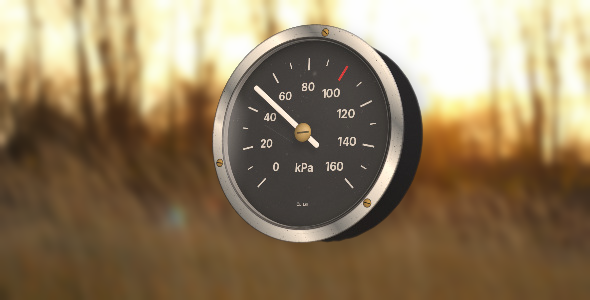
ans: {"value": 50, "unit": "kPa"}
